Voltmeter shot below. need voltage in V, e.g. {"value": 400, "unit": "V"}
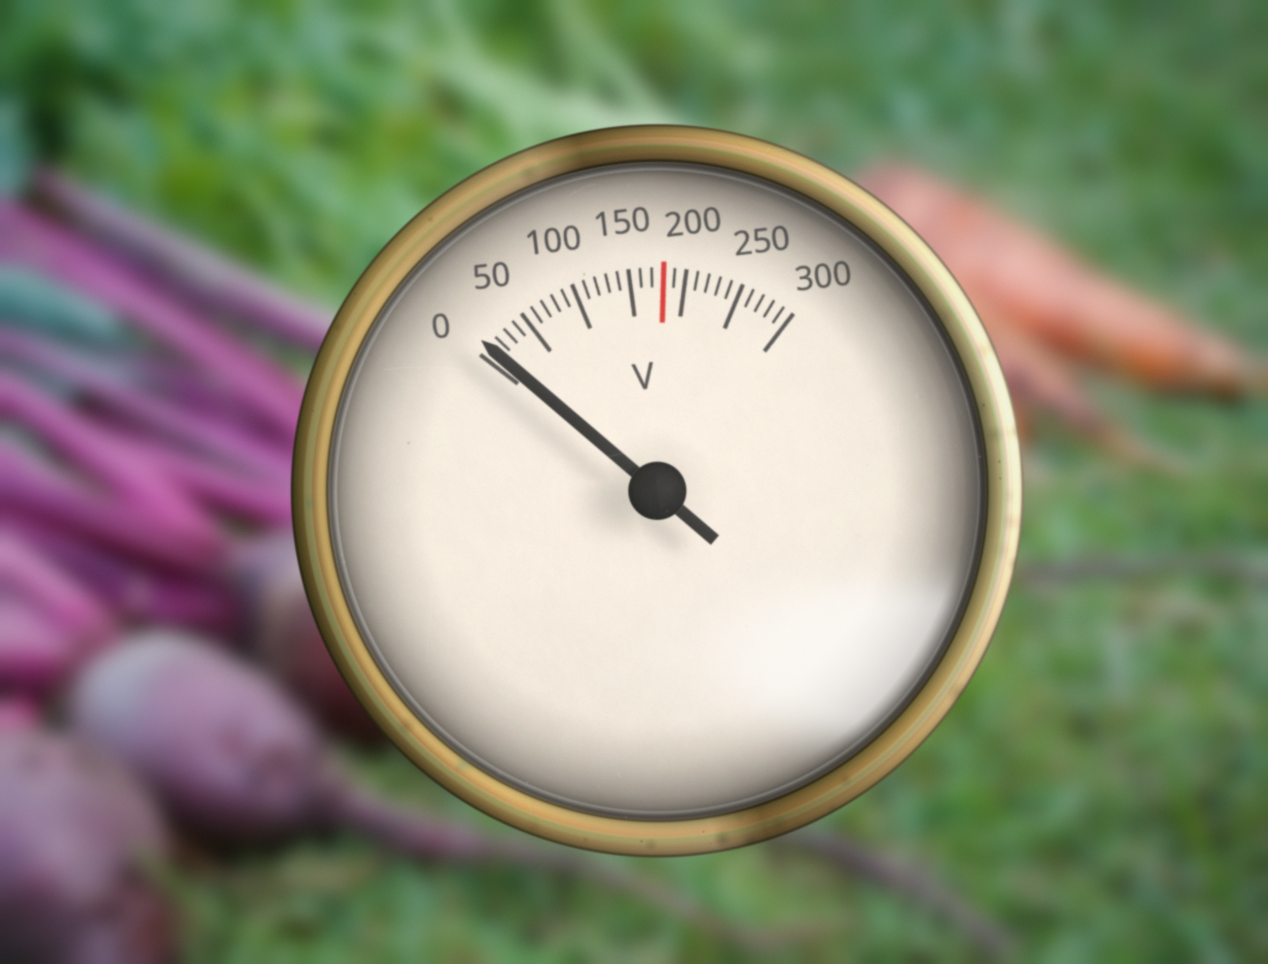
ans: {"value": 10, "unit": "V"}
